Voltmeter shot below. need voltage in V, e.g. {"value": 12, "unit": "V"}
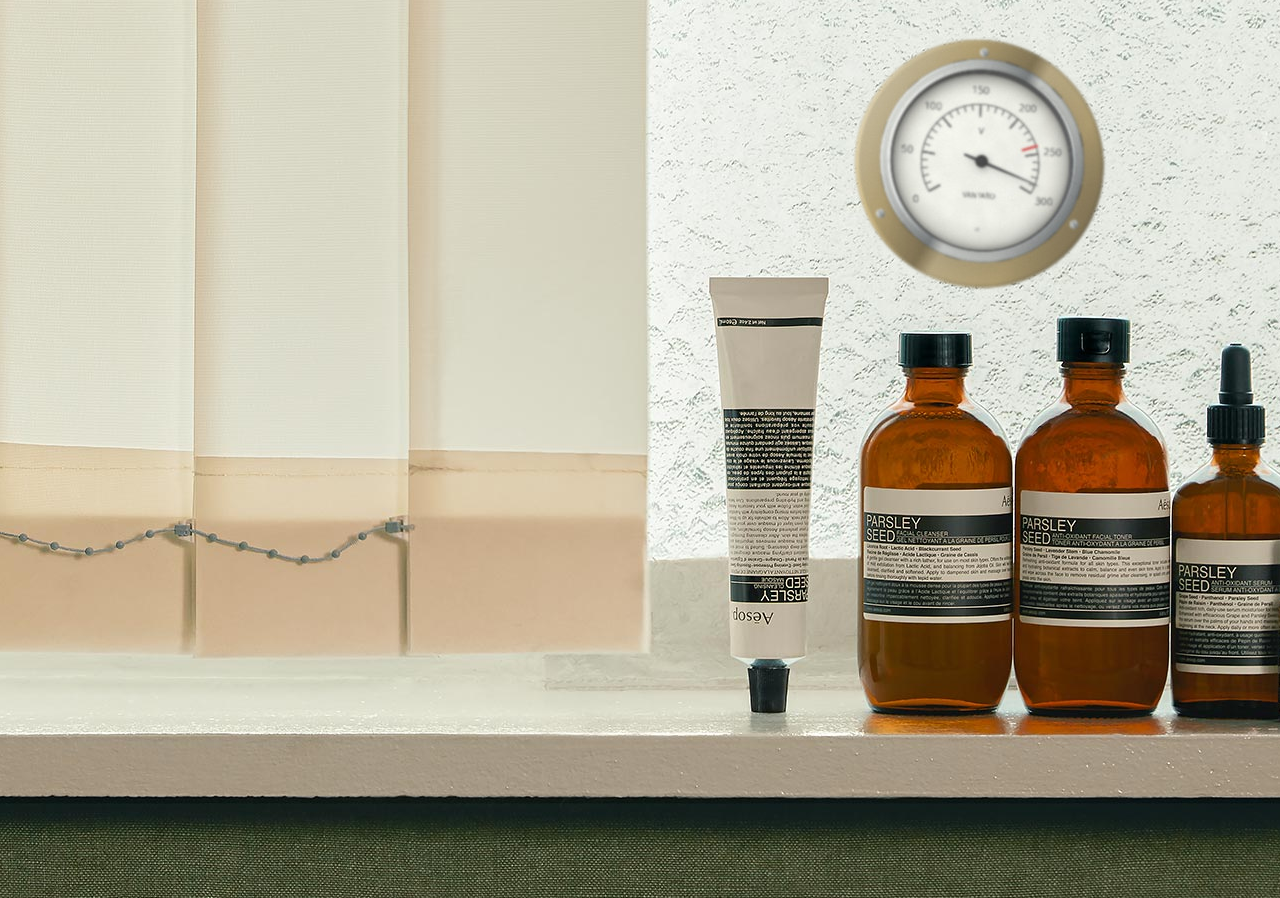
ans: {"value": 290, "unit": "V"}
